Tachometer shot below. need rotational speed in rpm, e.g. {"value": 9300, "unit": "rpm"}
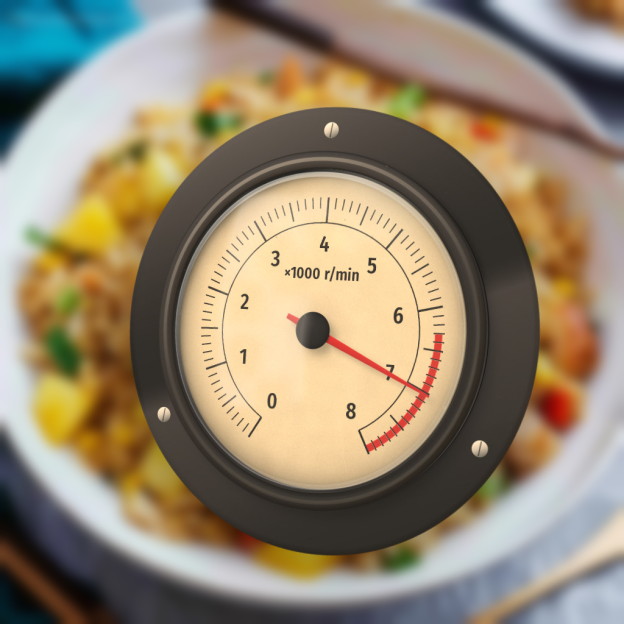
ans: {"value": 7000, "unit": "rpm"}
